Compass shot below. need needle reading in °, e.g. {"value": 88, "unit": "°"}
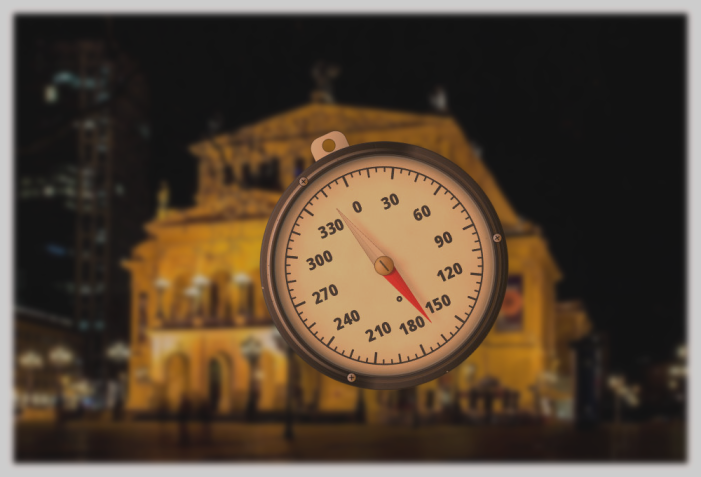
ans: {"value": 165, "unit": "°"}
